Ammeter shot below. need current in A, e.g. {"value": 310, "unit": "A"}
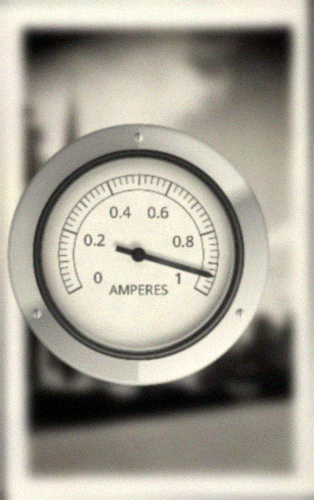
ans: {"value": 0.94, "unit": "A"}
